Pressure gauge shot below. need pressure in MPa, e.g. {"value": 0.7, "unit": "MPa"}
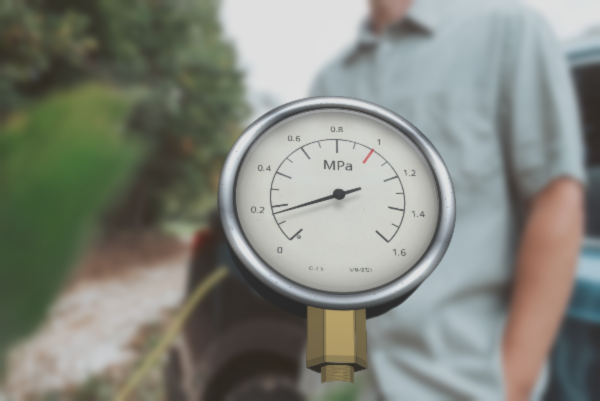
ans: {"value": 0.15, "unit": "MPa"}
